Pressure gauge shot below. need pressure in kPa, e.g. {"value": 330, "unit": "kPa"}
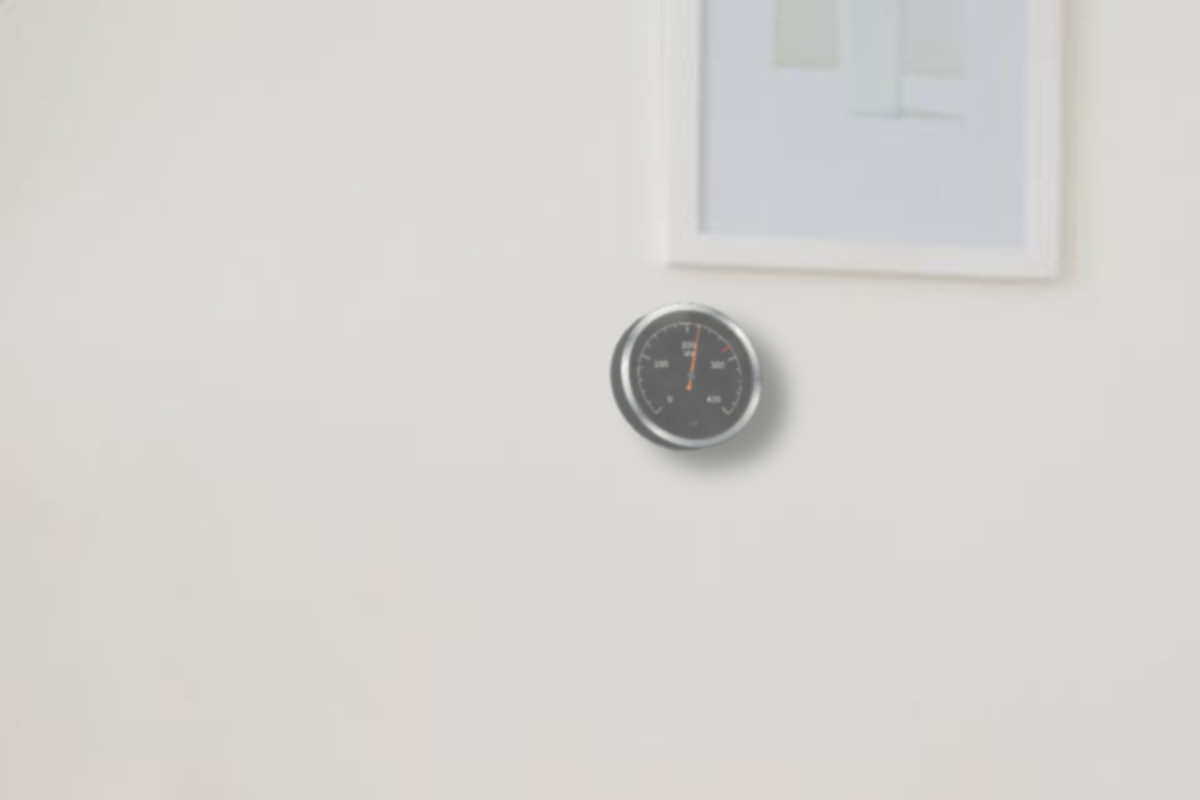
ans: {"value": 220, "unit": "kPa"}
